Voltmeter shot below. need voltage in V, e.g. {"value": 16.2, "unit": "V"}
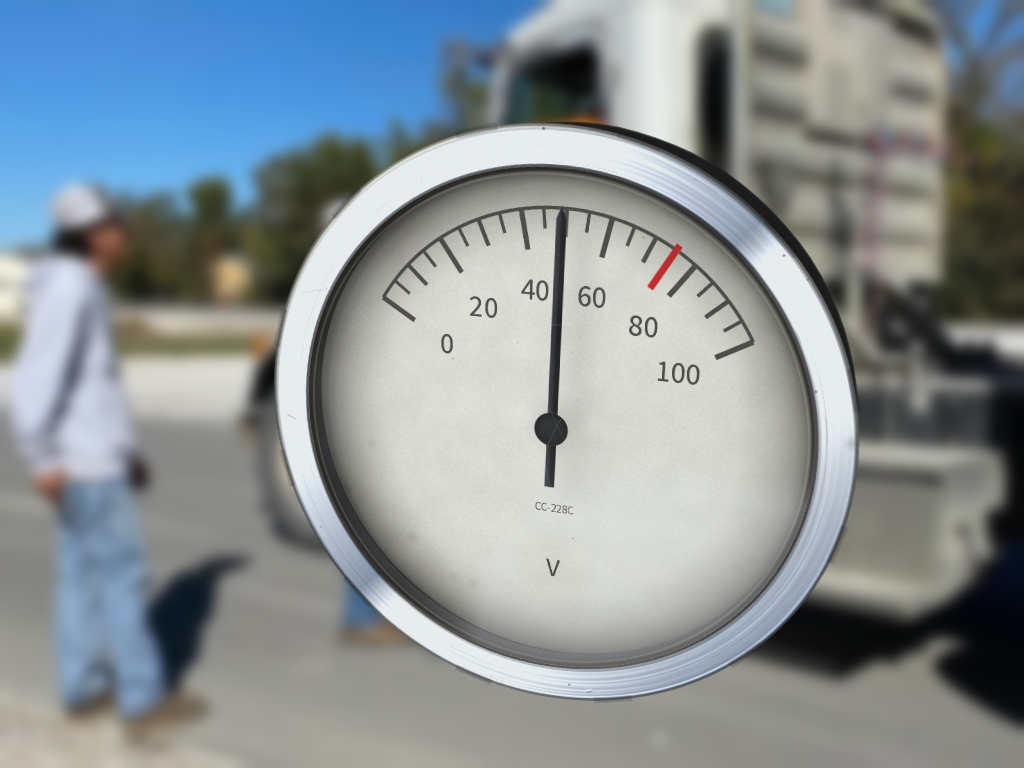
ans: {"value": 50, "unit": "V"}
